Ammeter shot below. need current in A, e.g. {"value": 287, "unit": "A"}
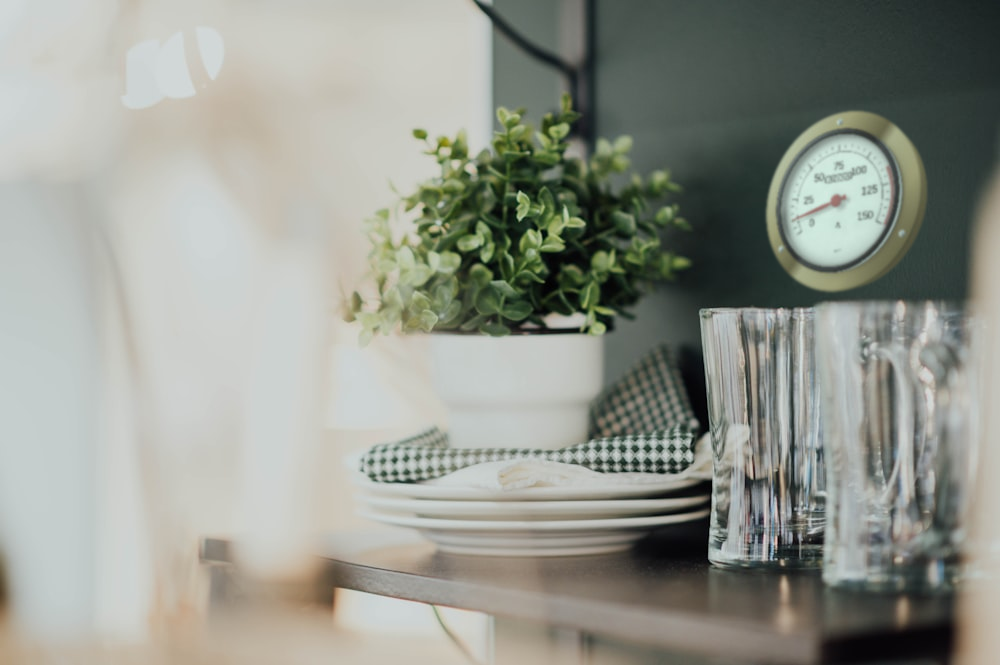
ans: {"value": 10, "unit": "A"}
